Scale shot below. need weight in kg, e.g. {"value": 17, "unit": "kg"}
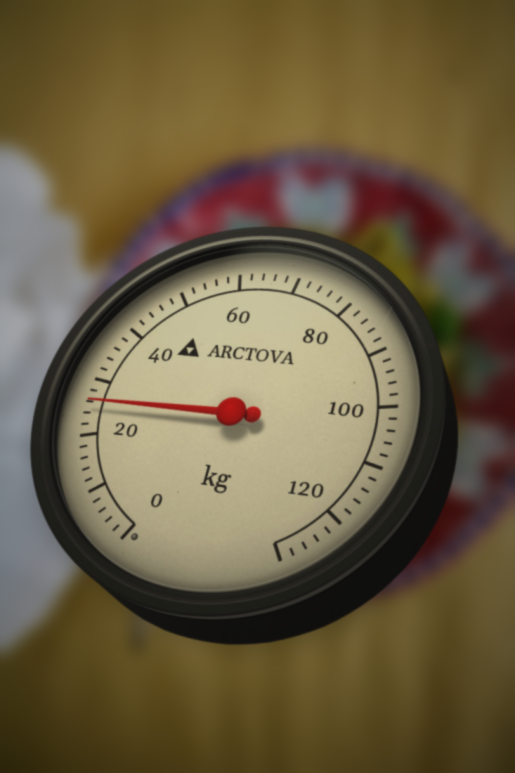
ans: {"value": 26, "unit": "kg"}
